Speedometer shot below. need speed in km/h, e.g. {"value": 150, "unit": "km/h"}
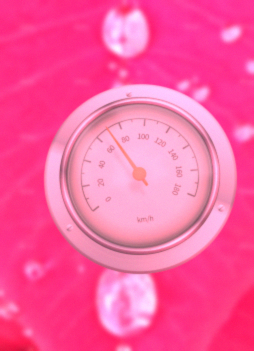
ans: {"value": 70, "unit": "km/h"}
